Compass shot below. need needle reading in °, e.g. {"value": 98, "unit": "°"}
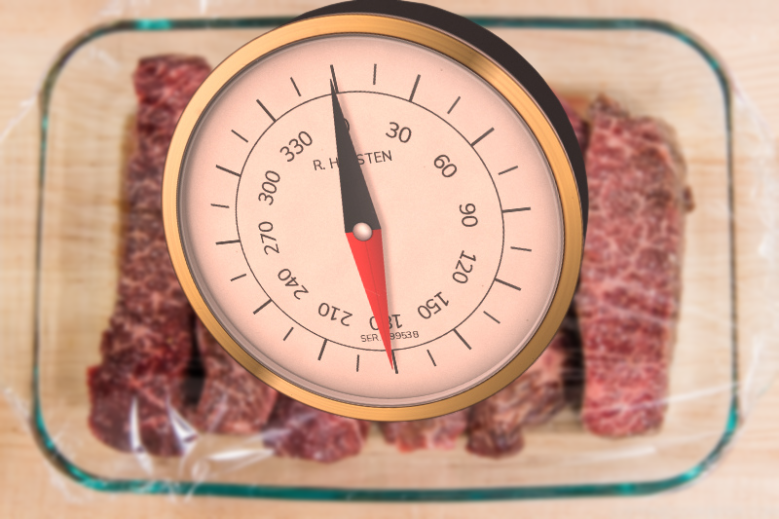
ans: {"value": 180, "unit": "°"}
